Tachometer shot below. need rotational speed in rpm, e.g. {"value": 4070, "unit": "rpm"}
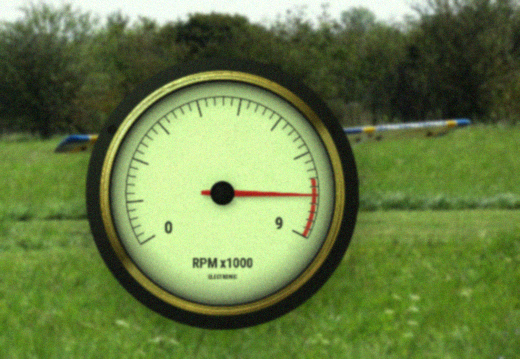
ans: {"value": 8000, "unit": "rpm"}
